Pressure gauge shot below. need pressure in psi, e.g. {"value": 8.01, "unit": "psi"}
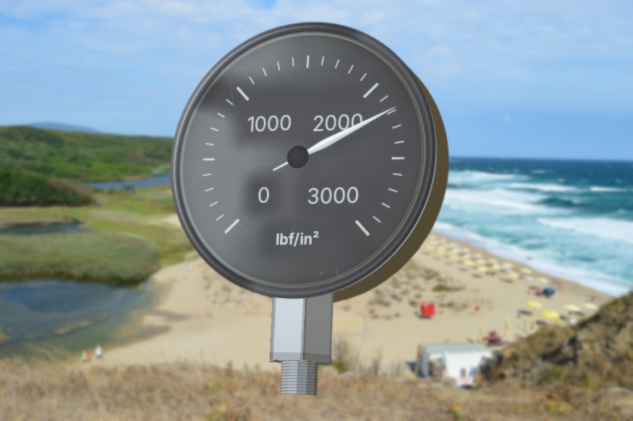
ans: {"value": 2200, "unit": "psi"}
